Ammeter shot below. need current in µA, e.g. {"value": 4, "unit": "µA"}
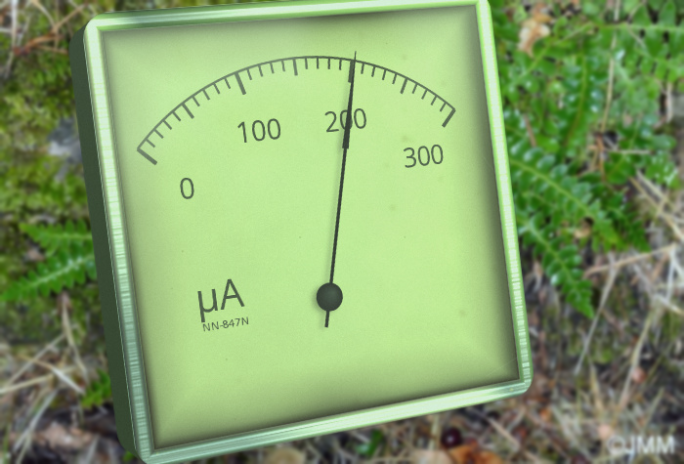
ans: {"value": 200, "unit": "µA"}
